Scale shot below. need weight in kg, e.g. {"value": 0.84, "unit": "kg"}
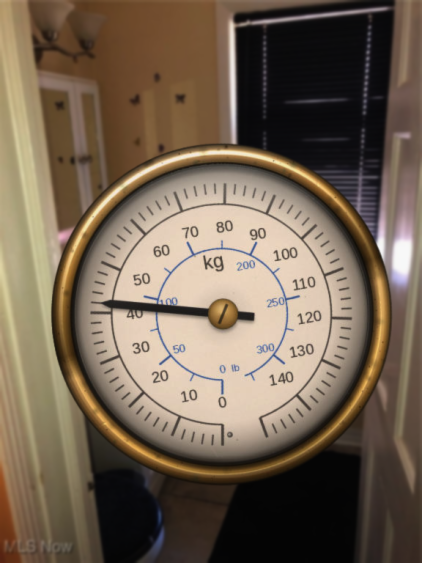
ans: {"value": 42, "unit": "kg"}
